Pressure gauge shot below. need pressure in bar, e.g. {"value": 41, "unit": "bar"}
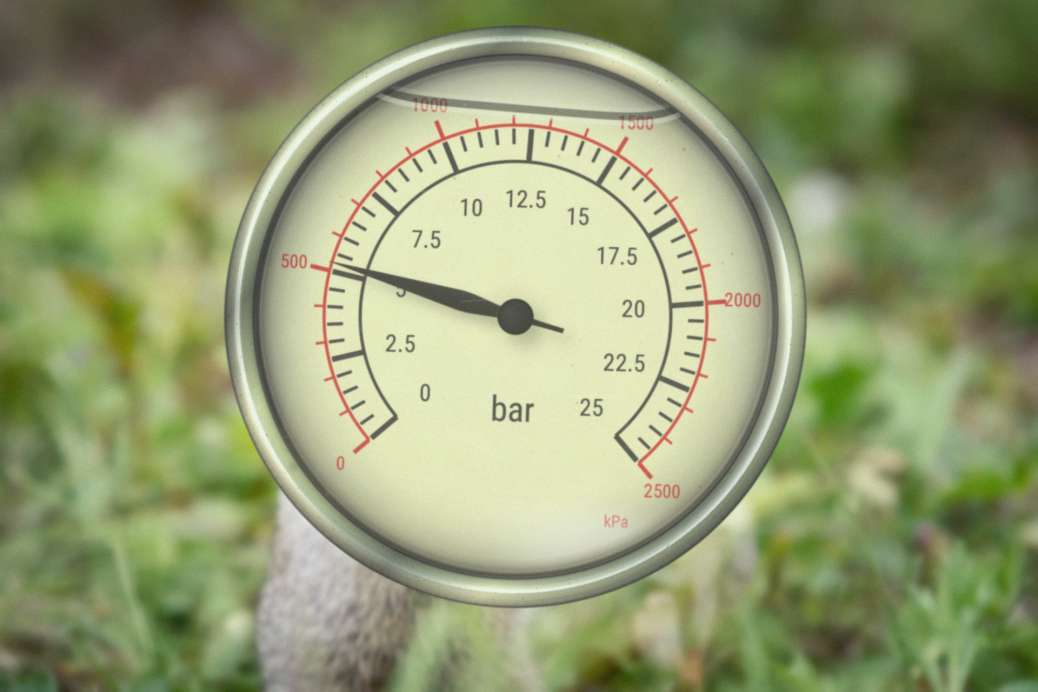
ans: {"value": 5.25, "unit": "bar"}
